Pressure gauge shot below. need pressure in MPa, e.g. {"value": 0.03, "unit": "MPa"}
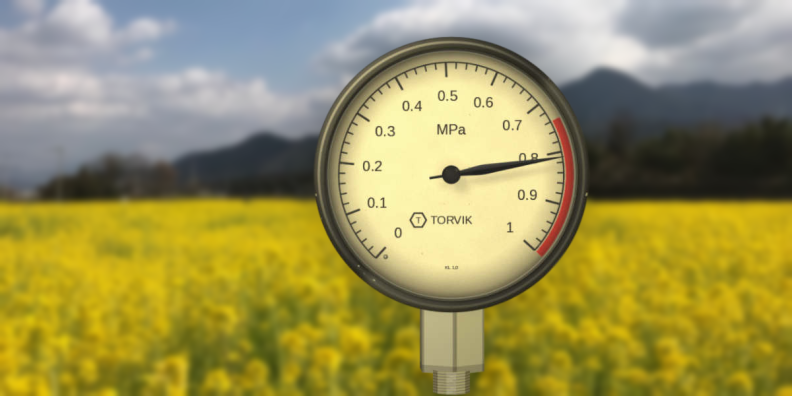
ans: {"value": 0.81, "unit": "MPa"}
